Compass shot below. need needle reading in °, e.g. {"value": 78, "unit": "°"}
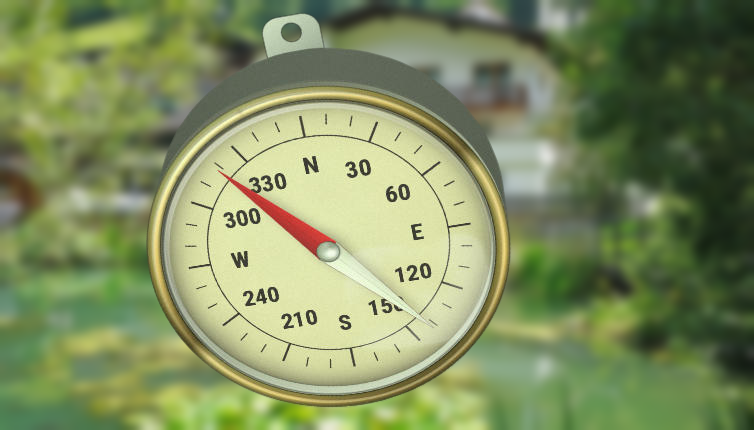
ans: {"value": 320, "unit": "°"}
